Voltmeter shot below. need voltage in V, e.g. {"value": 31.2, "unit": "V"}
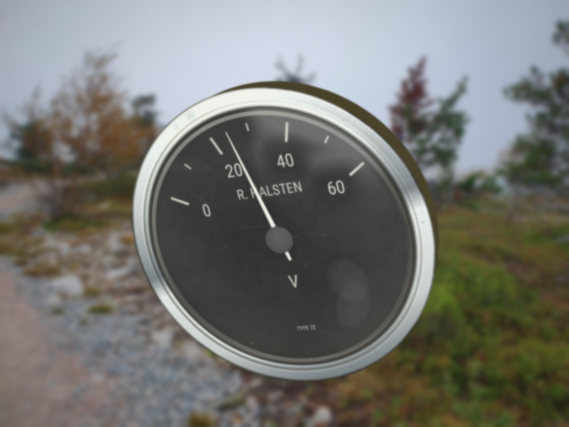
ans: {"value": 25, "unit": "V"}
